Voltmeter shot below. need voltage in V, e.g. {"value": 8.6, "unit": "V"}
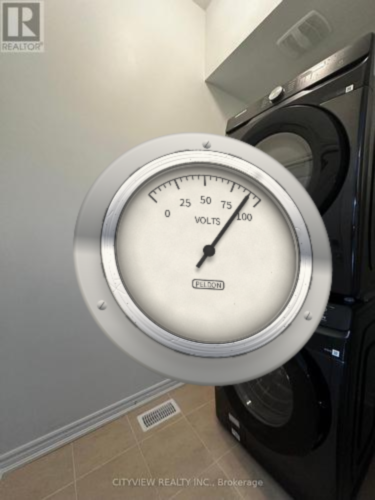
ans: {"value": 90, "unit": "V"}
